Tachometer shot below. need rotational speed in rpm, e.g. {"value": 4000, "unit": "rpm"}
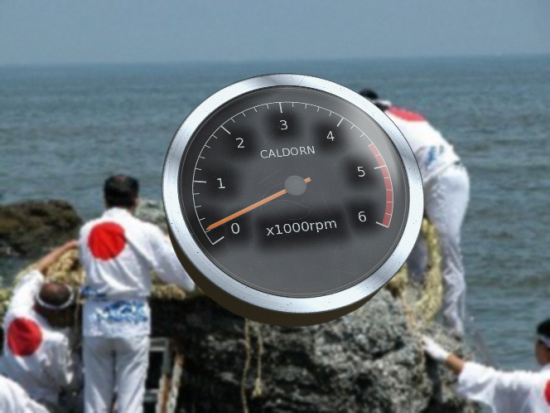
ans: {"value": 200, "unit": "rpm"}
